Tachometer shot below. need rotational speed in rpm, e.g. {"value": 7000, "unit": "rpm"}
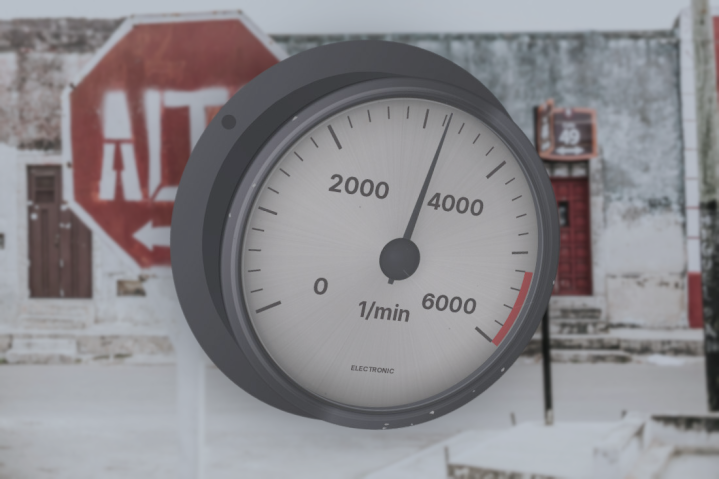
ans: {"value": 3200, "unit": "rpm"}
